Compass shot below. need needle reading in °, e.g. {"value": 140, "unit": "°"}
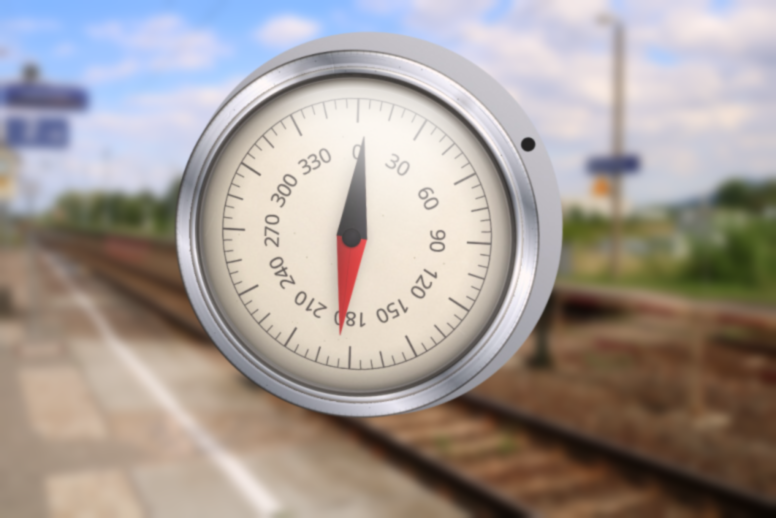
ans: {"value": 185, "unit": "°"}
